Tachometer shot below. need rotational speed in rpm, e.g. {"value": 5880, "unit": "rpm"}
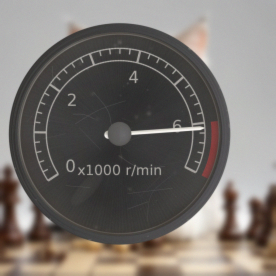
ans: {"value": 6100, "unit": "rpm"}
